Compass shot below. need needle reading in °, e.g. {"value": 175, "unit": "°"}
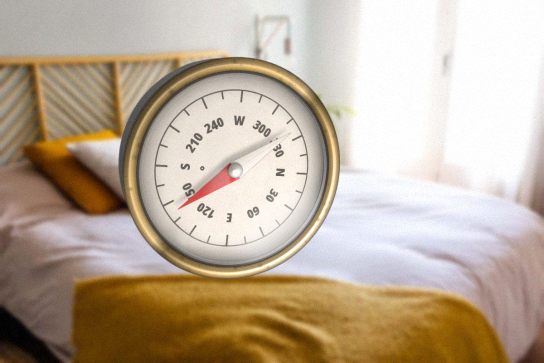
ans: {"value": 142.5, "unit": "°"}
